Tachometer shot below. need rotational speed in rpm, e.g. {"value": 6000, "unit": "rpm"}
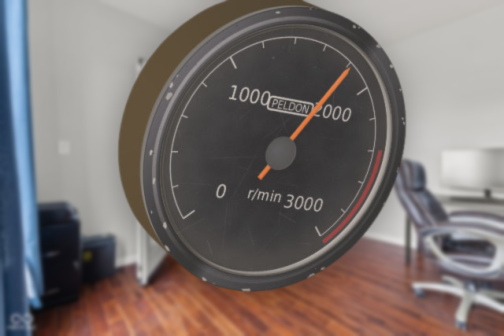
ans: {"value": 1800, "unit": "rpm"}
